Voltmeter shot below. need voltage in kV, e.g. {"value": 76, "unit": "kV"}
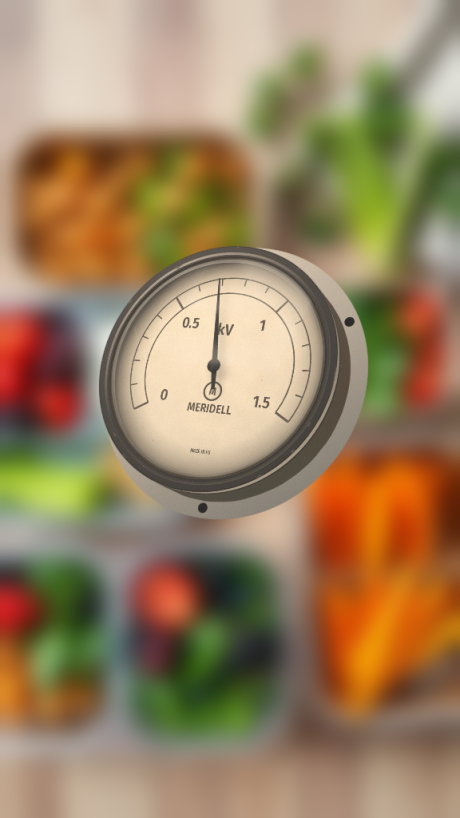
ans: {"value": 0.7, "unit": "kV"}
